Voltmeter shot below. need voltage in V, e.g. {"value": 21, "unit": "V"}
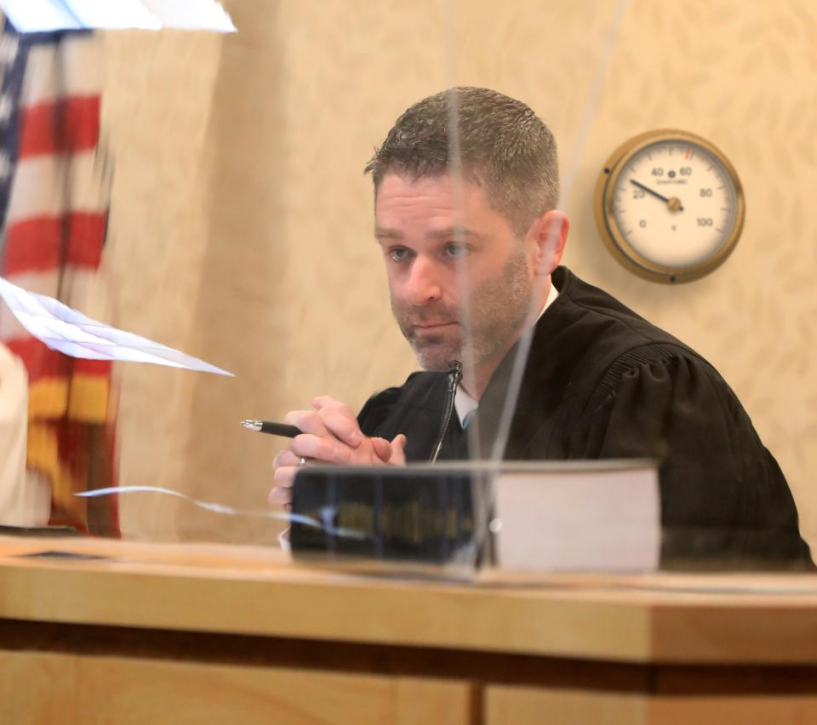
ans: {"value": 25, "unit": "V"}
